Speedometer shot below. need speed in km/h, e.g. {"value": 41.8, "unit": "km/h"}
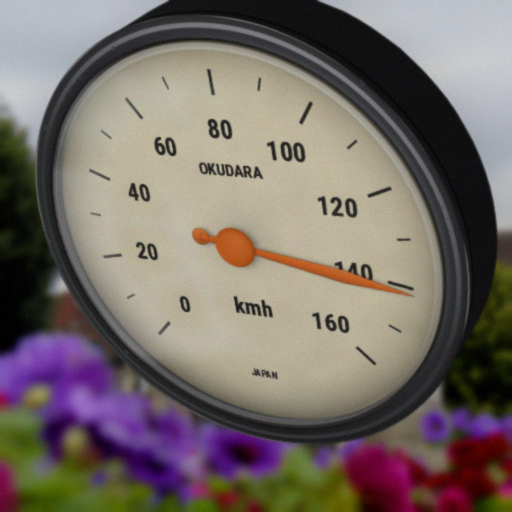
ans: {"value": 140, "unit": "km/h"}
